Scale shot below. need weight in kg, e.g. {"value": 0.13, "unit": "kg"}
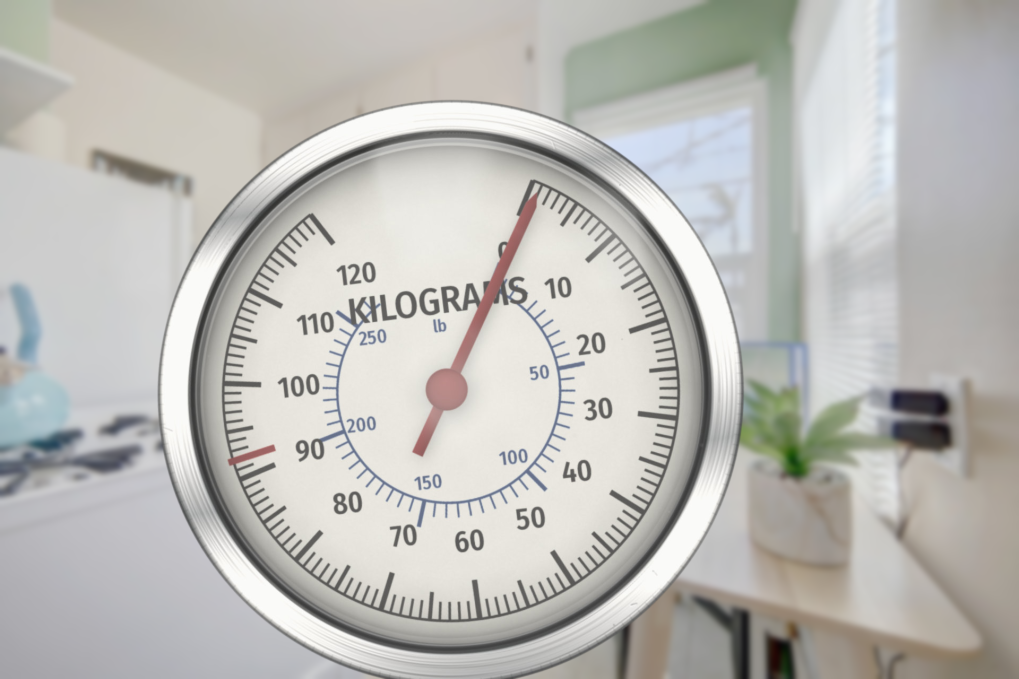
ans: {"value": 1, "unit": "kg"}
